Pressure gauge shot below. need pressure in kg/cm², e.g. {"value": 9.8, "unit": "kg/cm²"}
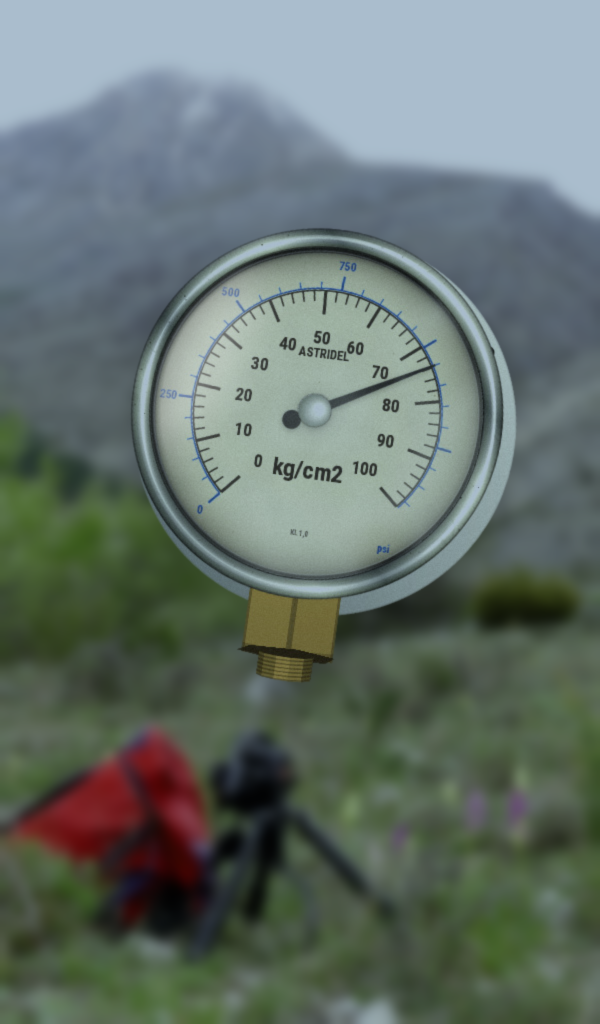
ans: {"value": 74, "unit": "kg/cm²"}
